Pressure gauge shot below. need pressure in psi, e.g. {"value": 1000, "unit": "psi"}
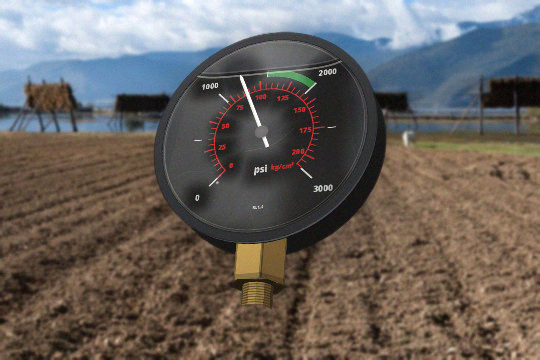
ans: {"value": 1250, "unit": "psi"}
